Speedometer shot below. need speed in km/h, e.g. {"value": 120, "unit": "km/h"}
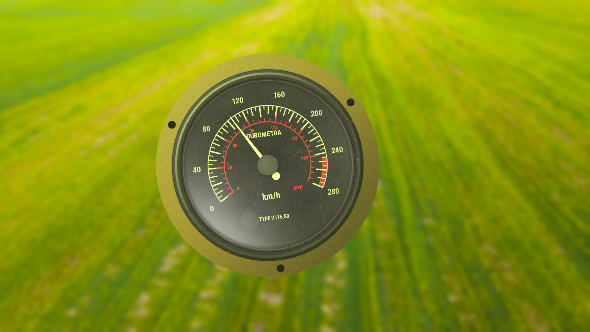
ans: {"value": 105, "unit": "km/h"}
